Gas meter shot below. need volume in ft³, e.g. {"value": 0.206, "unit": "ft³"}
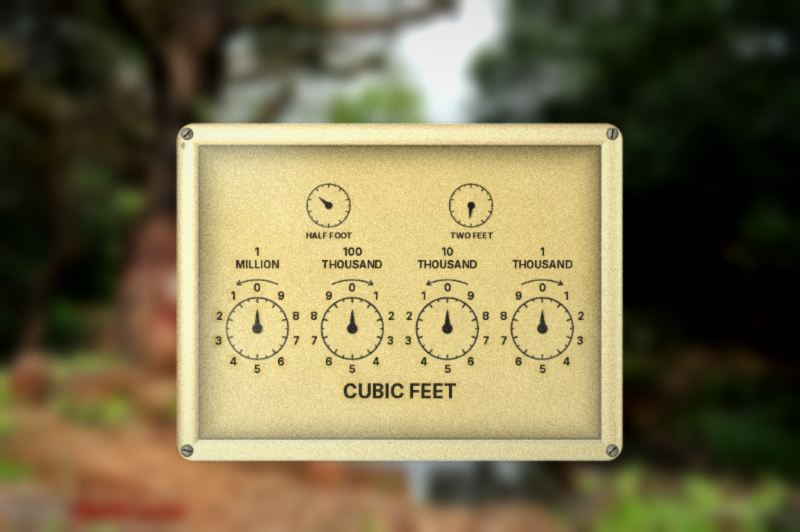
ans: {"value": 0, "unit": "ft³"}
